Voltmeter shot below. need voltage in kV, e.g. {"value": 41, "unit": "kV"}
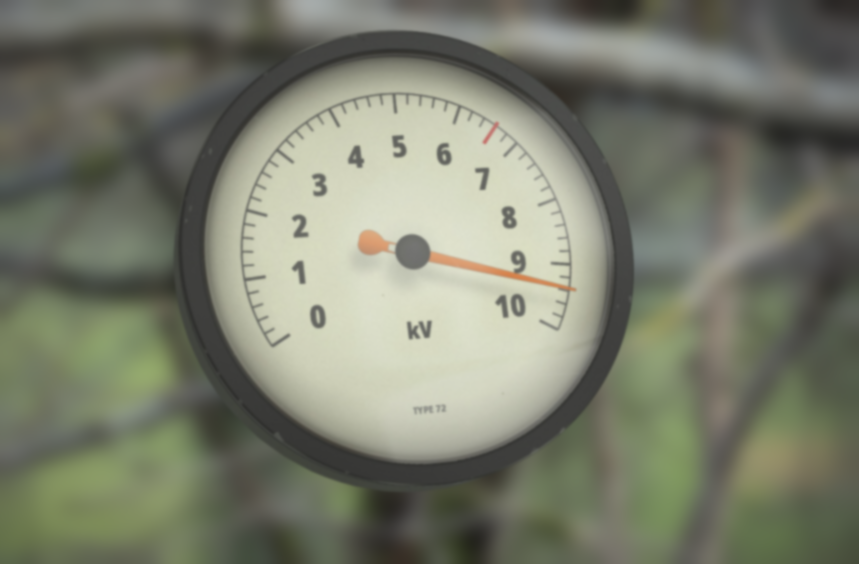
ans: {"value": 9.4, "unit": "kV"}
